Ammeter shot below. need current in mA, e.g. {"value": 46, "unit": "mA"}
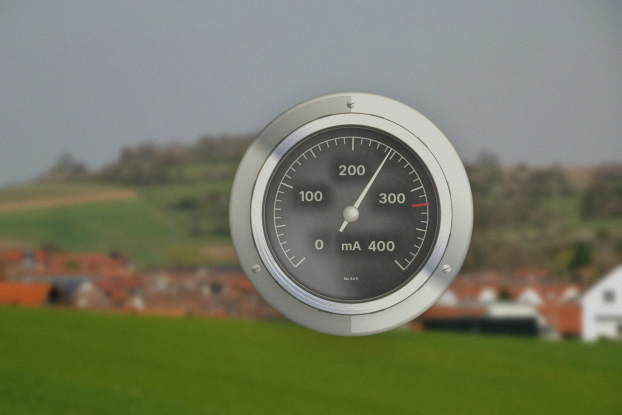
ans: {"value": 245, "unit": "mA"}
